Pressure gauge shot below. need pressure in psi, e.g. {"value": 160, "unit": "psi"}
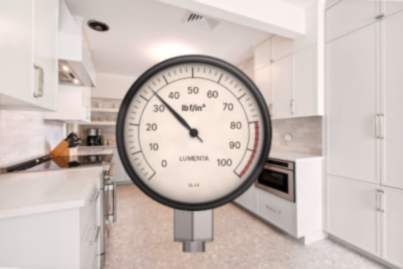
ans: {"value": 34, "unit": "psi"}
